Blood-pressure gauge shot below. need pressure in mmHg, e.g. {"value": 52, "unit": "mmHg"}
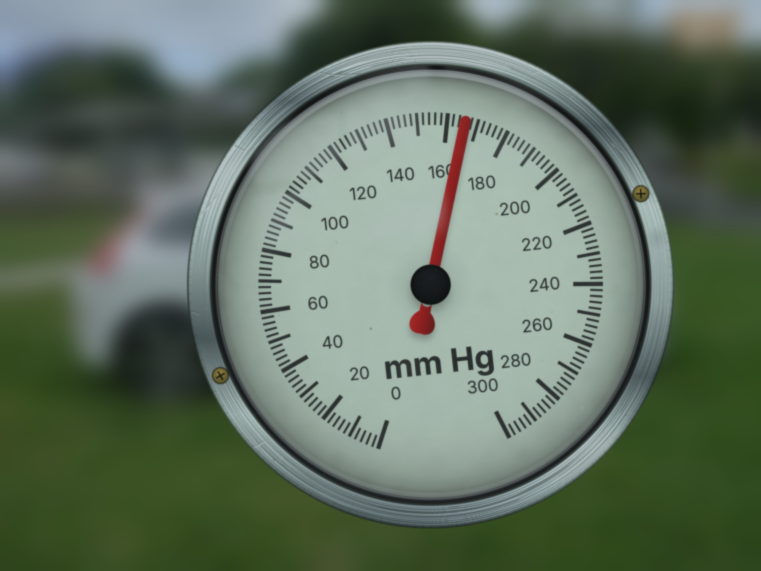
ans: {"value": 166, "unit": "mmHg"}
